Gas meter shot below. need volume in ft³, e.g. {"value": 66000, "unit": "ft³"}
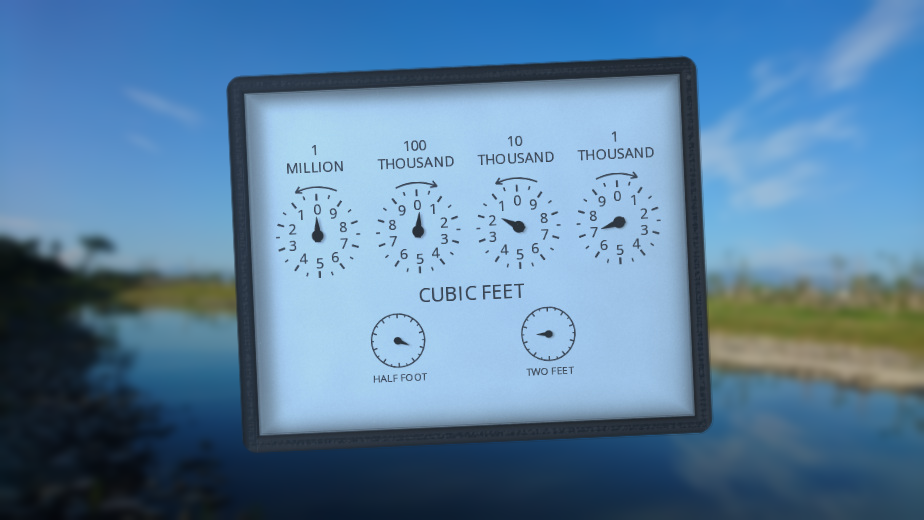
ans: {"value": 1700, "unit": "ft³"}
